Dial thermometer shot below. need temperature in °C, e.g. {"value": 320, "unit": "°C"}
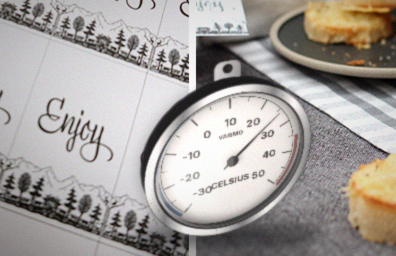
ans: {"value": 25, "unit": "°C"}
